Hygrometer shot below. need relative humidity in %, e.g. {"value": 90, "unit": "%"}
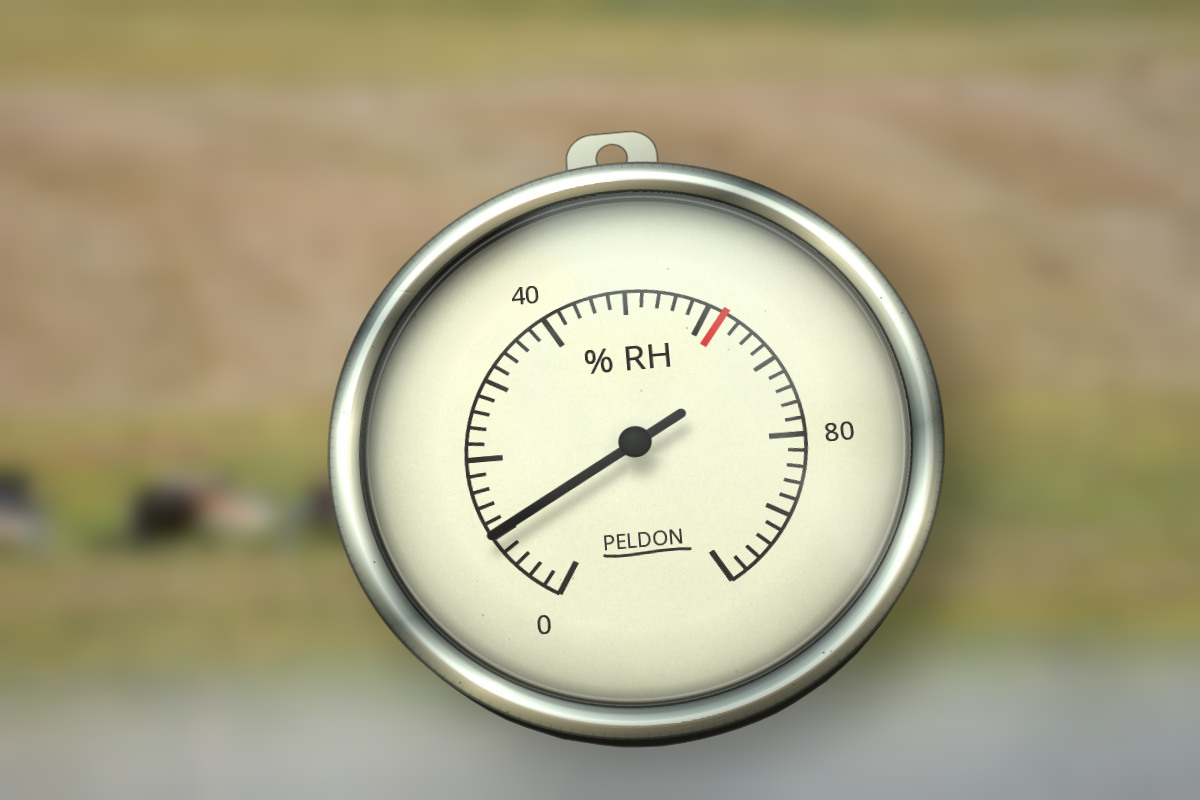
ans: {"value": 10, "unit": "%"}
